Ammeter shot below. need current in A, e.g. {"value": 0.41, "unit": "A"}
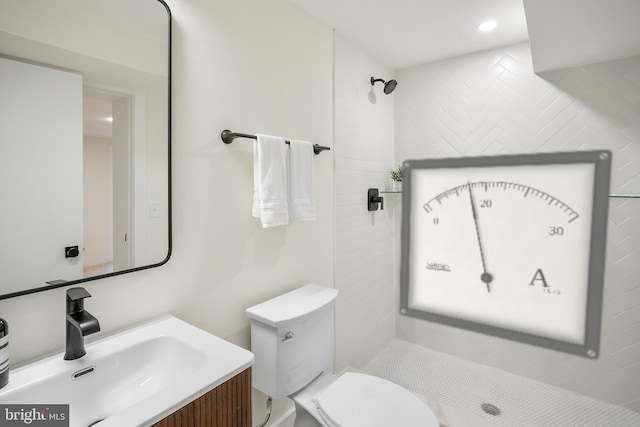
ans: {"value": 17.5, "unit": "A"}
